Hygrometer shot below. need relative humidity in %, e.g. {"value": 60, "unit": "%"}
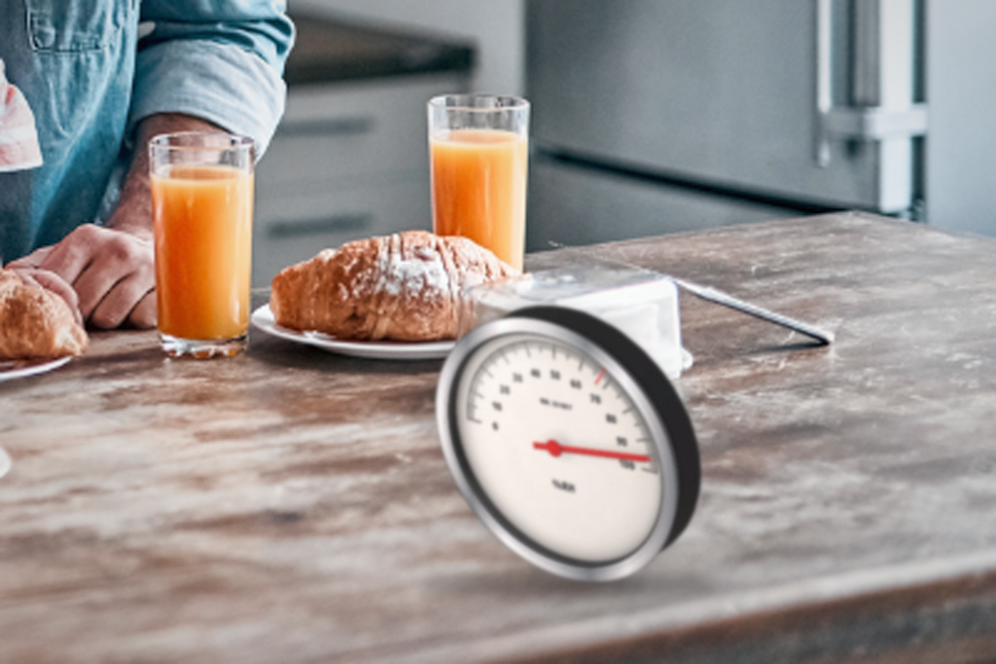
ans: {"value": 95, "unit": "%"}
